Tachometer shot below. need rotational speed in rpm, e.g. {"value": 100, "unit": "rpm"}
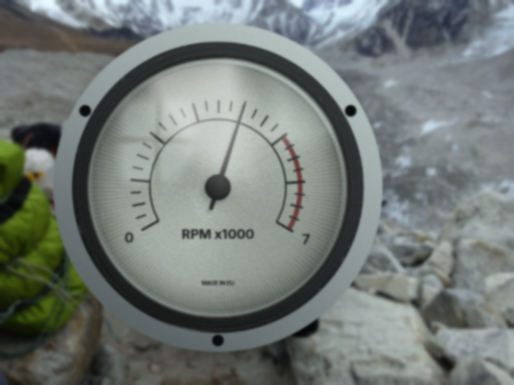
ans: {"value": 4000, "unit": "rpm"}
